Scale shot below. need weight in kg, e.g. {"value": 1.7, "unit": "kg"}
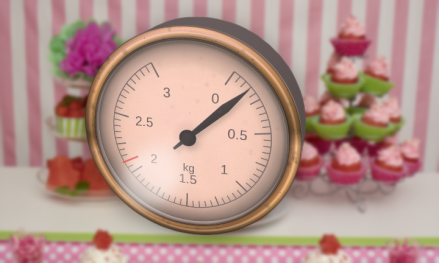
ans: {"value": 0.15, "unit": "kg"}
